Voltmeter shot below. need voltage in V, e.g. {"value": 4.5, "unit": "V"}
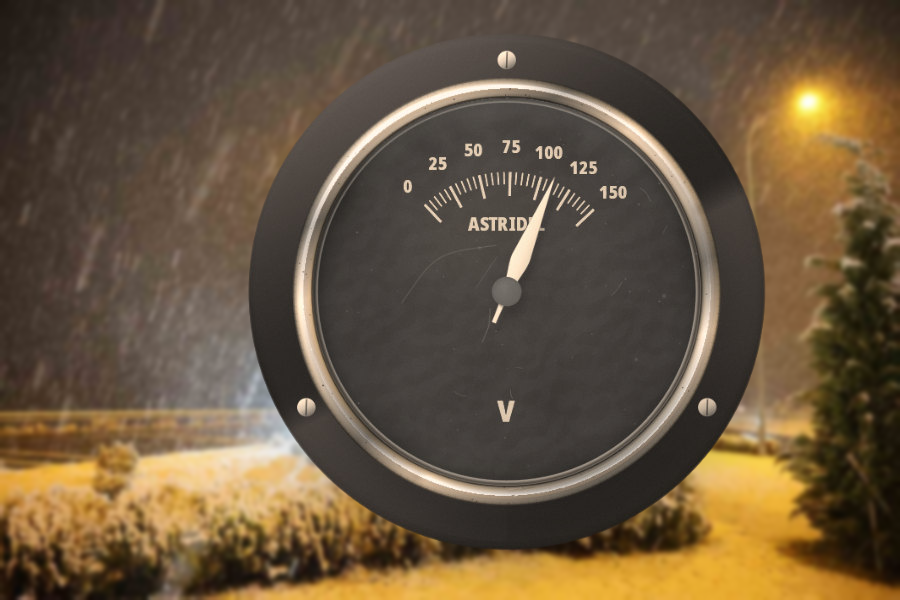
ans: {"value": 110, "unit": "V"}
